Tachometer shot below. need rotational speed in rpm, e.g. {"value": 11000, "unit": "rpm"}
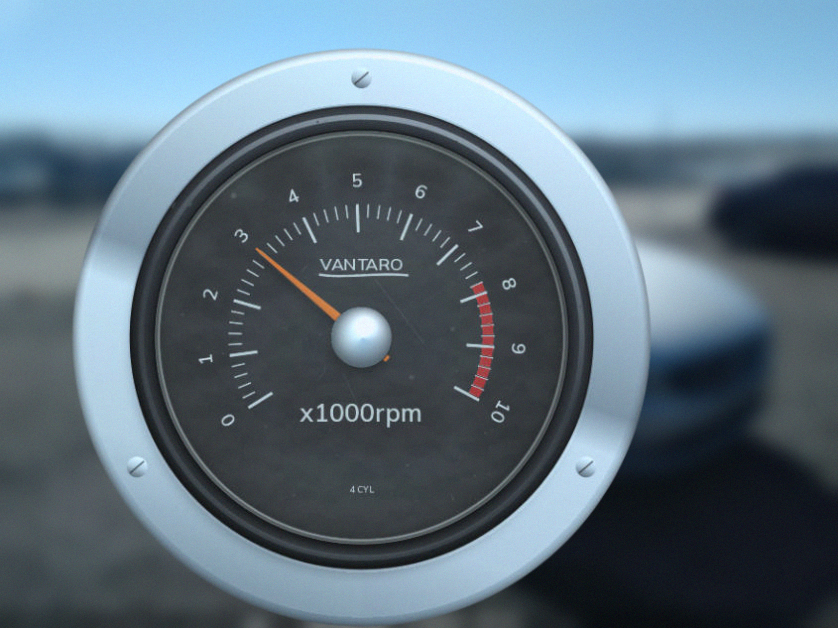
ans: {"value": 3000, "unit": "rpm"}
